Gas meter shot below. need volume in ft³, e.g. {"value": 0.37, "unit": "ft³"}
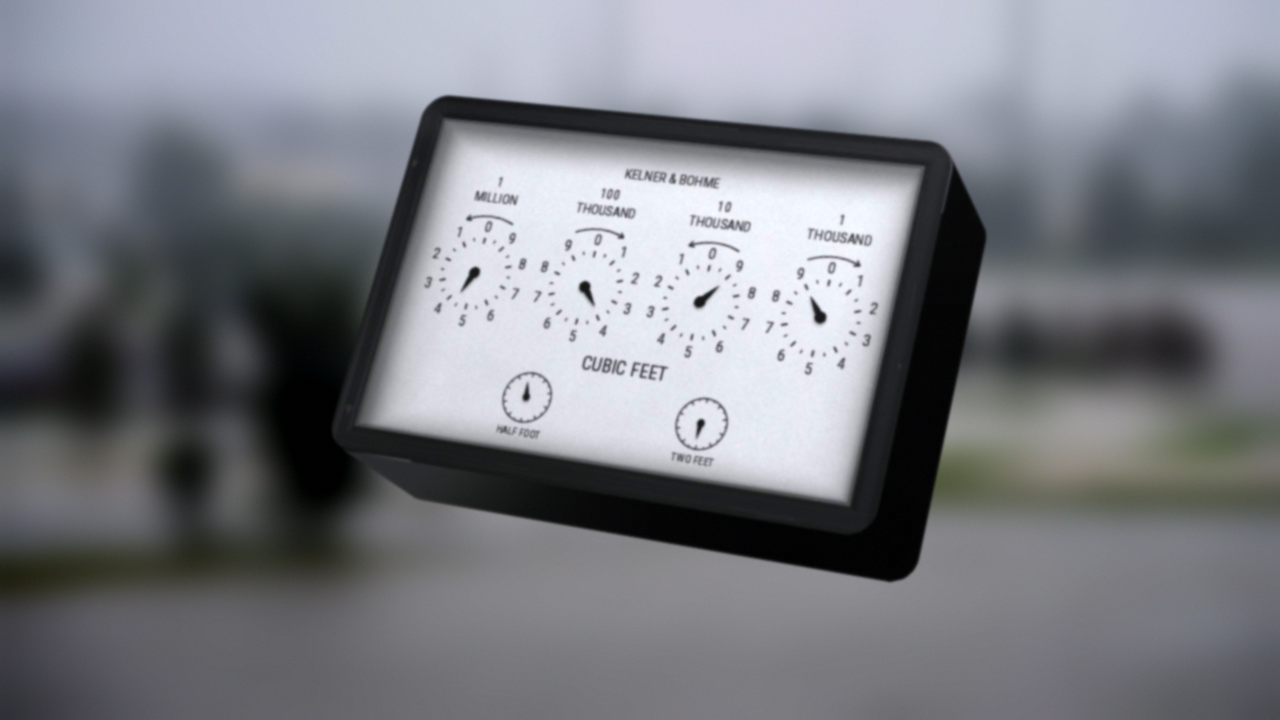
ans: {"value": 438900, "unit": "ft³"}
